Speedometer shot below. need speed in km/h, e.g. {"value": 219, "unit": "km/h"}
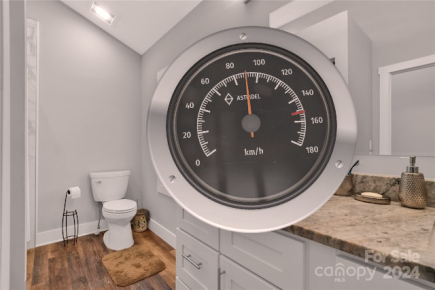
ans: {"value": 90, "unit": "km/h"}
